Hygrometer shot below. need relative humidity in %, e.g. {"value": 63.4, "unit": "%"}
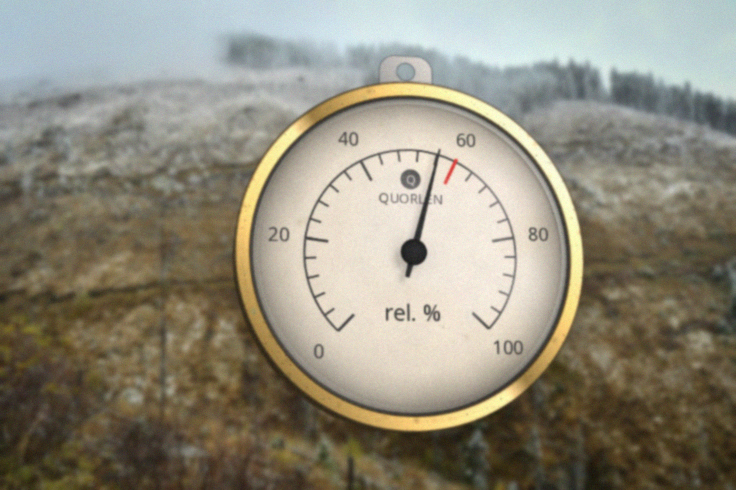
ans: {"value": 56, "unit": "%"}
